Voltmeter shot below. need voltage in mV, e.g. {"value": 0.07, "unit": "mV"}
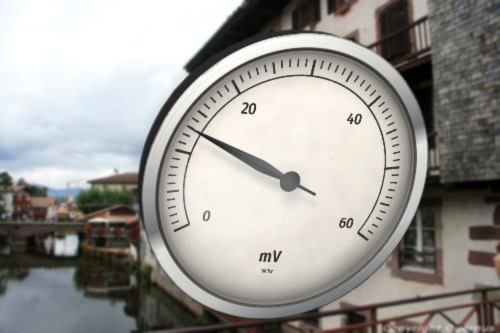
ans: {"value": 13, "unit": "mV"}
